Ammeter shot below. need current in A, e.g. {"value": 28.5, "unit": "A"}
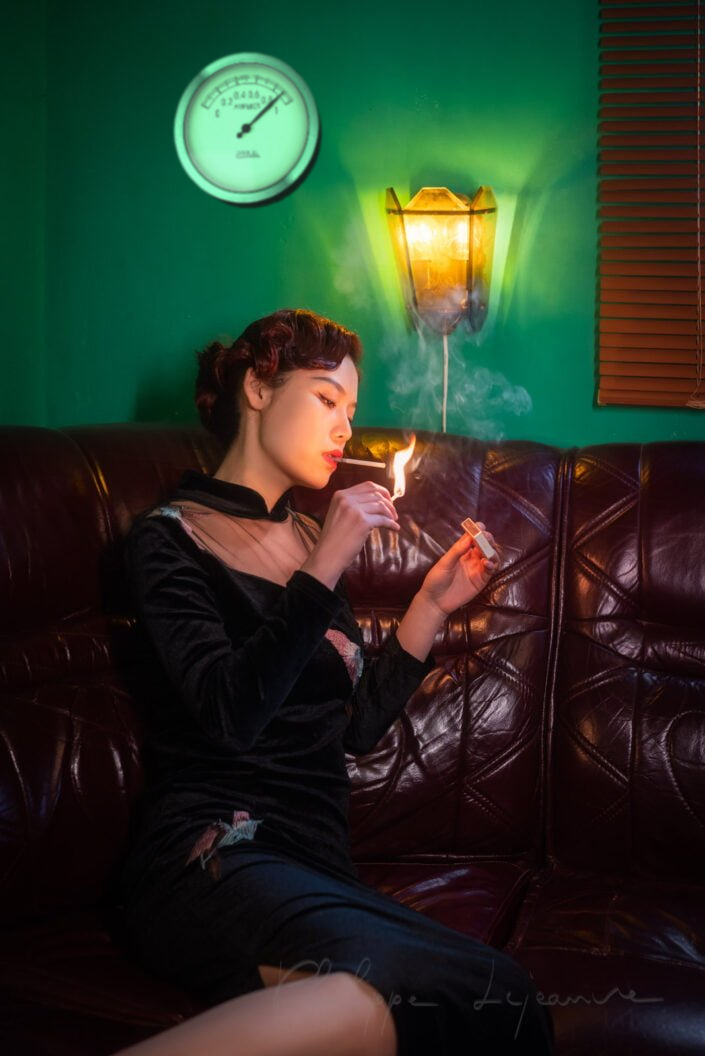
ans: {"value": 0.9, "unit": "A"}
